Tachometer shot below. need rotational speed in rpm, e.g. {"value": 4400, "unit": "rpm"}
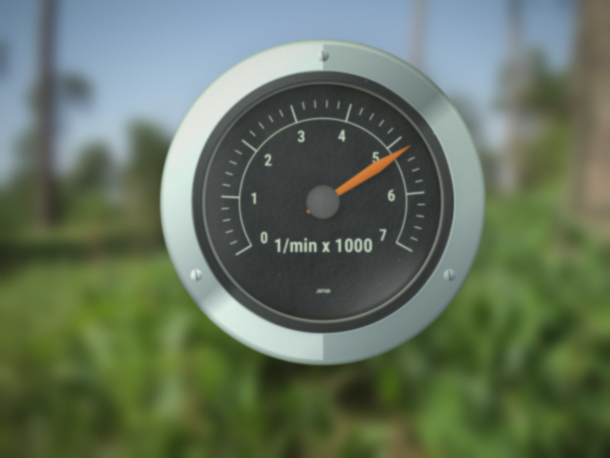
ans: {"value": 5200, "unit": "rpm"}
